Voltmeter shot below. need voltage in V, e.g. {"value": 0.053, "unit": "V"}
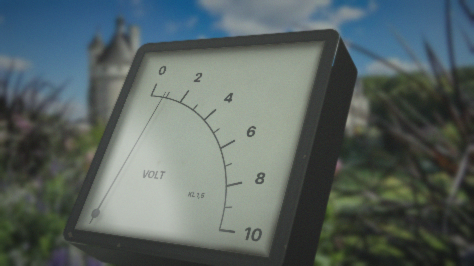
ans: {"value": 1, "unit": "V"}
